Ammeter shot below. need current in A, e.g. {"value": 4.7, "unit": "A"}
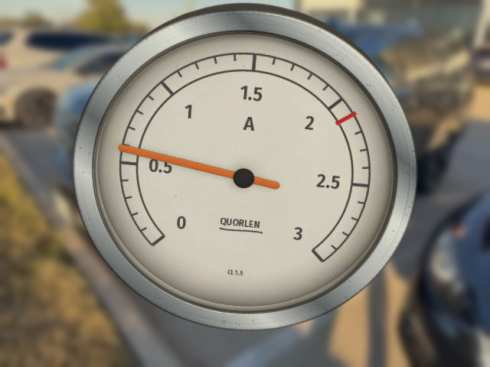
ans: {"value": 0.6, "unit": "A"}
